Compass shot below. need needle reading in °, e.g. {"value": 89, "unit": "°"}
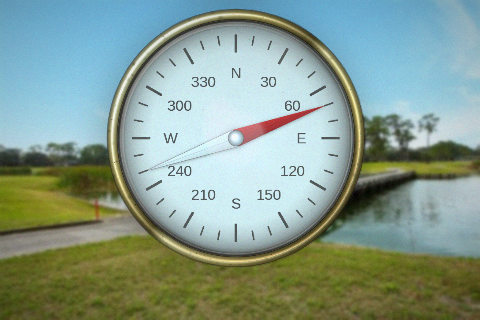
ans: {"value": 70, "unit": "°"}
